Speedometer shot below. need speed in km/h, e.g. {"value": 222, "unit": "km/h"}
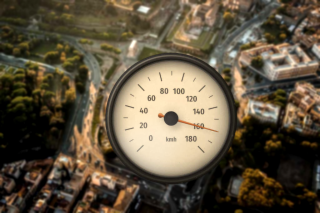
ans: {"value": 160, "unit": "km/h"}
